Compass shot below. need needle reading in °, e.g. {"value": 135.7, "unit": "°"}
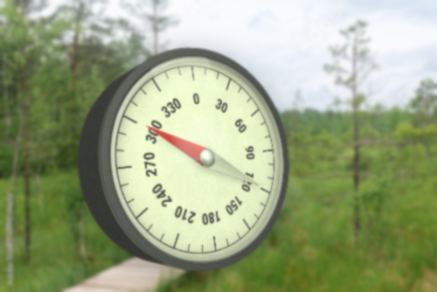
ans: {"value": 300, "unit": "°"}
